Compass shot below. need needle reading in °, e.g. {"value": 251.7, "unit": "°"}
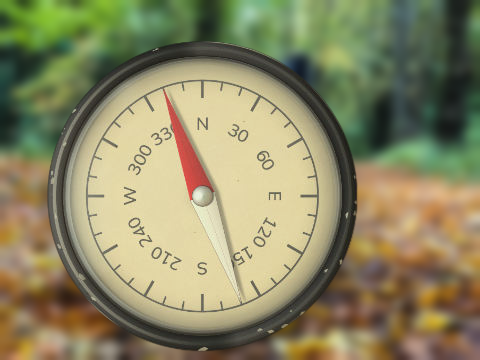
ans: {"value": 340, "unit": "°"}
